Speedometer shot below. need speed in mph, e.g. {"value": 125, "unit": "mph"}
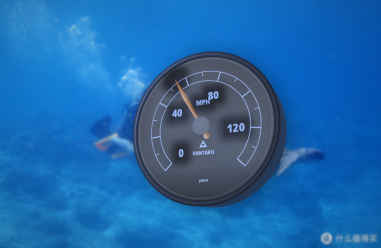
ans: {"value": 55, "unit": "mph"}
